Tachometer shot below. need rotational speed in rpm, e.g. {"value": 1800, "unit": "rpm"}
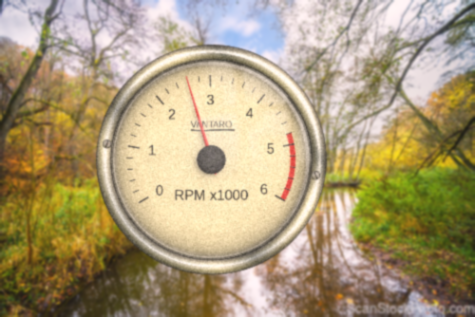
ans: {"value": 2600, "unit": "rpm"}
